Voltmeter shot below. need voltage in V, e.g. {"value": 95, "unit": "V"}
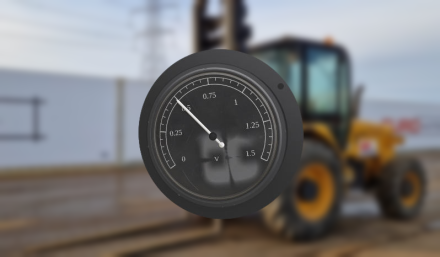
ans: {"value": 0.5, "unit": "V"}
